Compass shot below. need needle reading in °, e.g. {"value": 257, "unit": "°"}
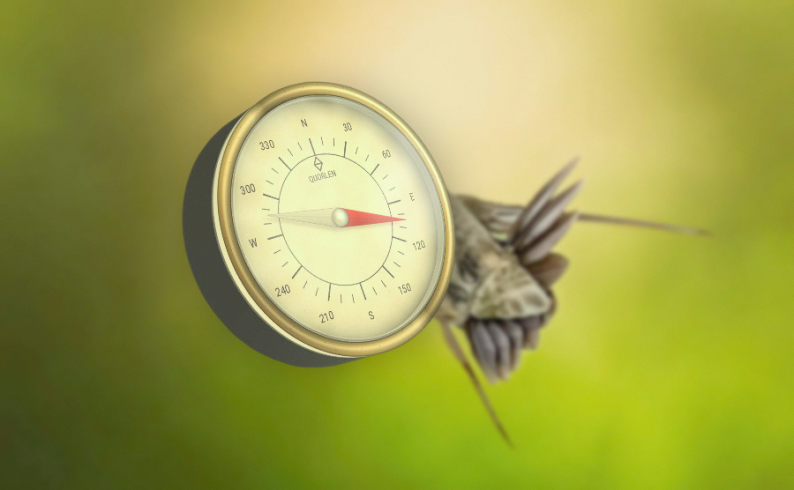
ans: {"value": 105, "unit": "°"}
